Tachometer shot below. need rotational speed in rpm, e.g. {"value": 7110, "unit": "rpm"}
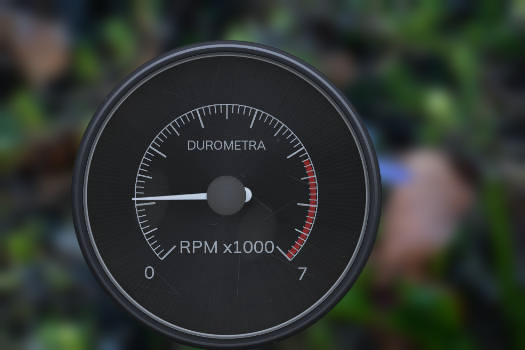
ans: {"value": 1100, "unit": "rpm"}
